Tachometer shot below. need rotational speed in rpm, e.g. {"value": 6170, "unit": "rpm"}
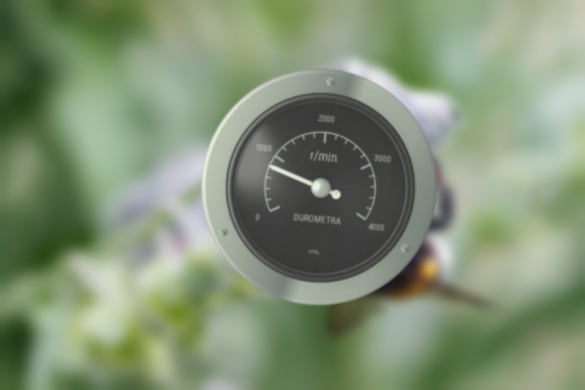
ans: {"value": 800, "unit": "rpm"}
